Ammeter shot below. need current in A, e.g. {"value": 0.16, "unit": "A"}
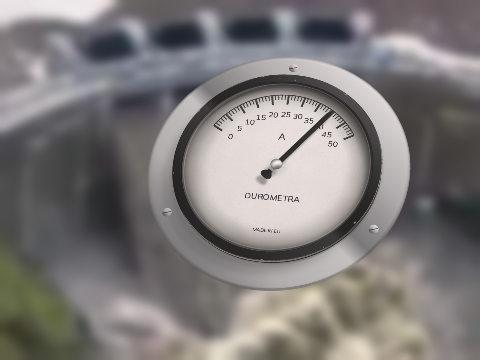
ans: {"value": 40, "unit": "A"}
